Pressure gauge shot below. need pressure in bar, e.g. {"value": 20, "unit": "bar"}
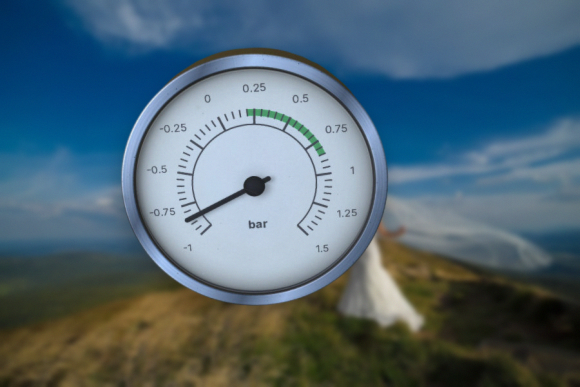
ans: {"value": -0.85, "unit": "bar"}
